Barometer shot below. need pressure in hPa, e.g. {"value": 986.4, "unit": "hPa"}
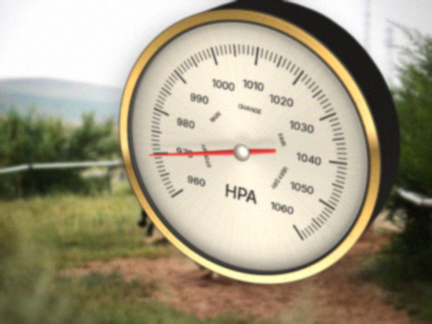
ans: {"value": 970, "unit": "hPa"}
